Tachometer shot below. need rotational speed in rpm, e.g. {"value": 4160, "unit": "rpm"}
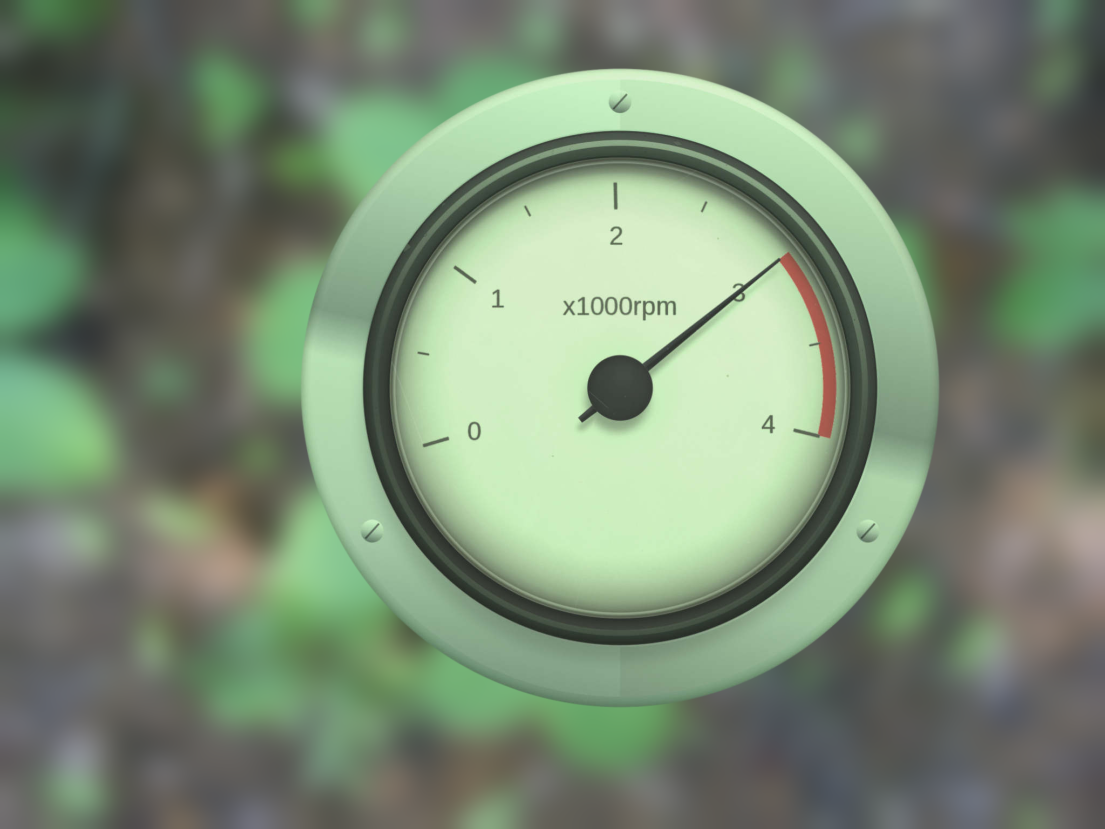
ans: {"value": 3000, "unit": "rpm"}
